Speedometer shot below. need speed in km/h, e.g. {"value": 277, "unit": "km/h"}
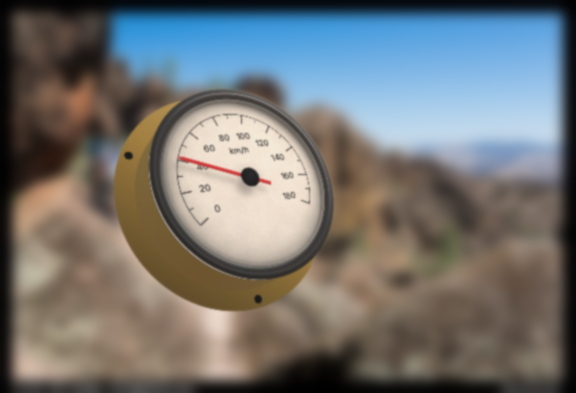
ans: {"value": 40, "unit": "km/h"}
